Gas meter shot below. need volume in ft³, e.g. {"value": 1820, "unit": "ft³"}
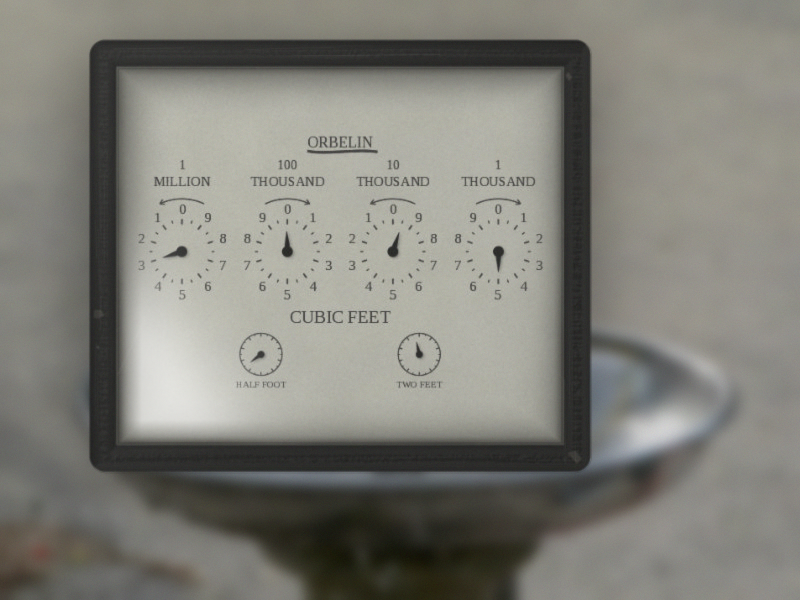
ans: {"value": 299500, "unit": "ft³"}
